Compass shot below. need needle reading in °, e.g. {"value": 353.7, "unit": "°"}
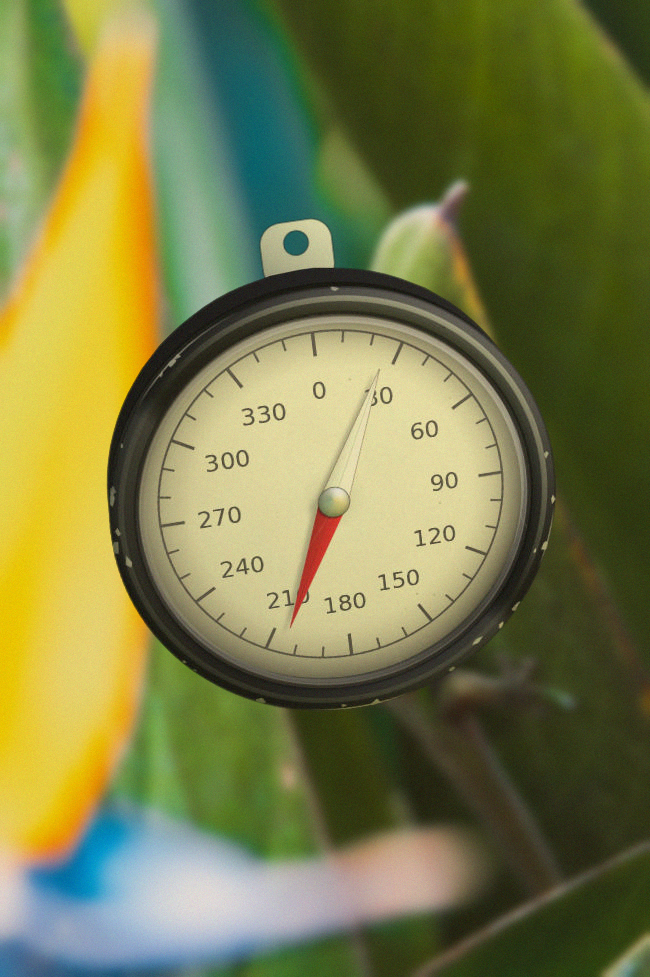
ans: {"value": 205, "unit": "°"}
